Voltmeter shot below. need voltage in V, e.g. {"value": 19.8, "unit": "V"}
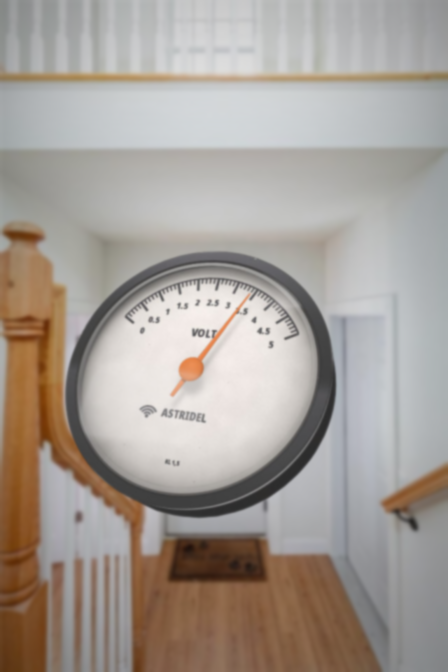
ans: {"value": 3.5, "unit": "V"}
